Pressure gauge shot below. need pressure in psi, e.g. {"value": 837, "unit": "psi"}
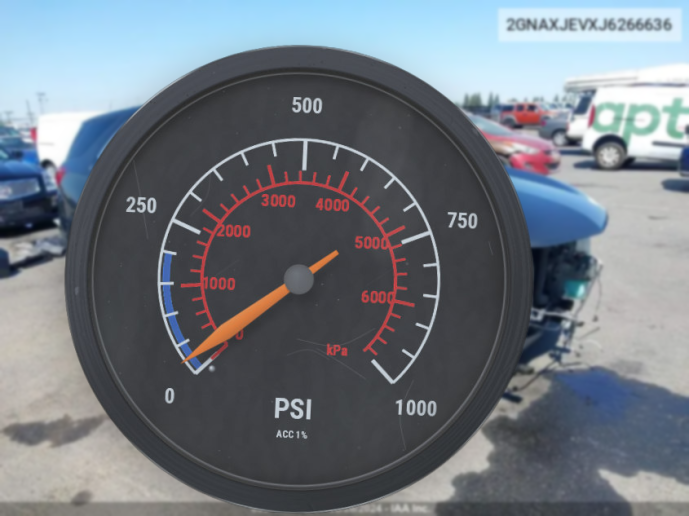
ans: {"value": 25, "unit": "psi"}
